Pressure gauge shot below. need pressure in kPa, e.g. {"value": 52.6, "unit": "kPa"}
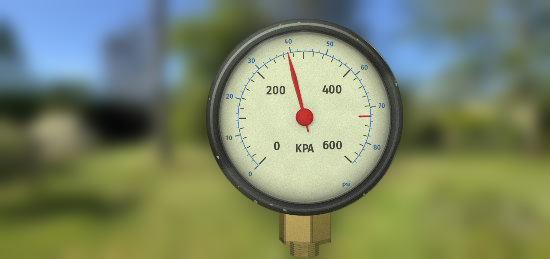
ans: {"value": 270, "unit": "kPa"}
